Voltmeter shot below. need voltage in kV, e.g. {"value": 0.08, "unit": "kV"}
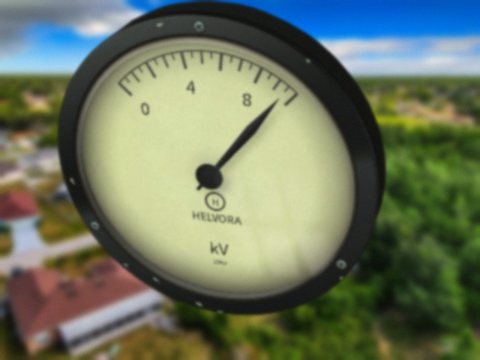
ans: {"value": 9.5, "unit": "kV"}
